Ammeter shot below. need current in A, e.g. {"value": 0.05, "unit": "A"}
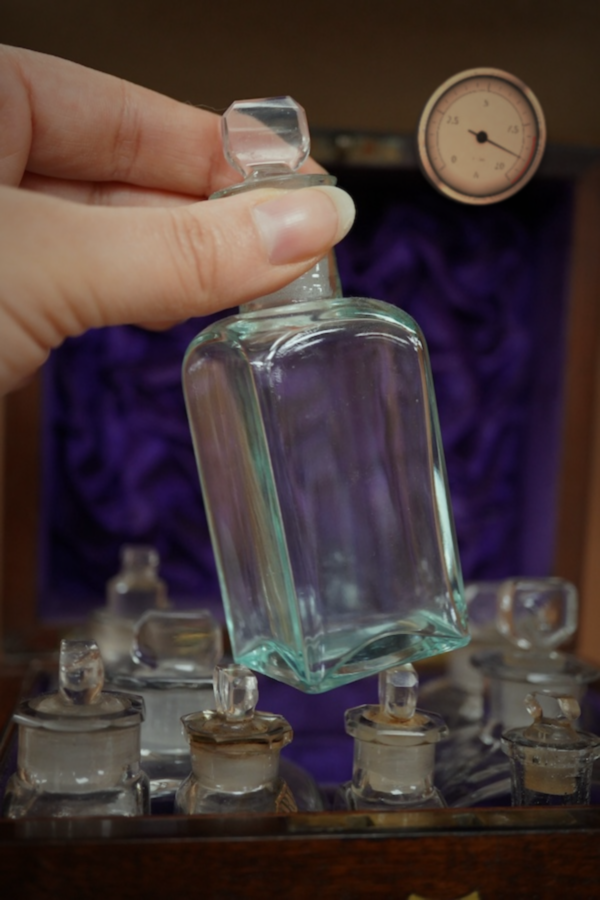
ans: {"value": 9, "unit": "A"}
